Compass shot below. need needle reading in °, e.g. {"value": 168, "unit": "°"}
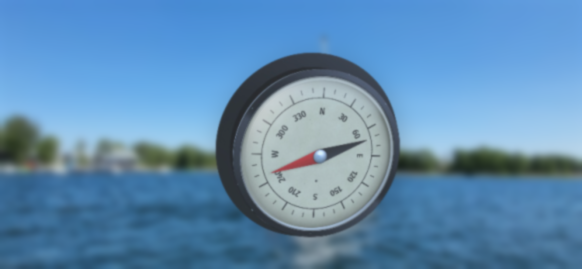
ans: {"value": 250, "unit": "°"}
